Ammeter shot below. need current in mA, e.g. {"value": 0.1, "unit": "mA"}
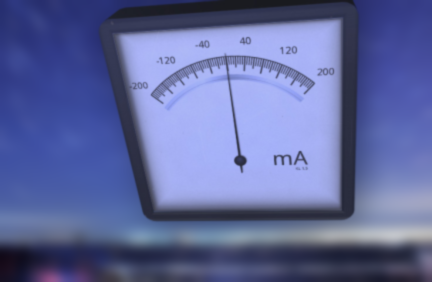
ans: {"value": 0, "unit": "mA"}
